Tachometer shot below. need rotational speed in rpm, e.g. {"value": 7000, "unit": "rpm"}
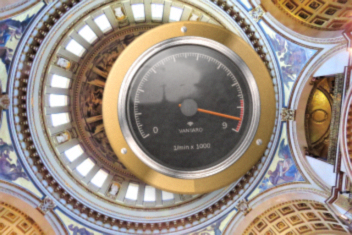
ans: {"value": 8500, "unit": "rpm"}
